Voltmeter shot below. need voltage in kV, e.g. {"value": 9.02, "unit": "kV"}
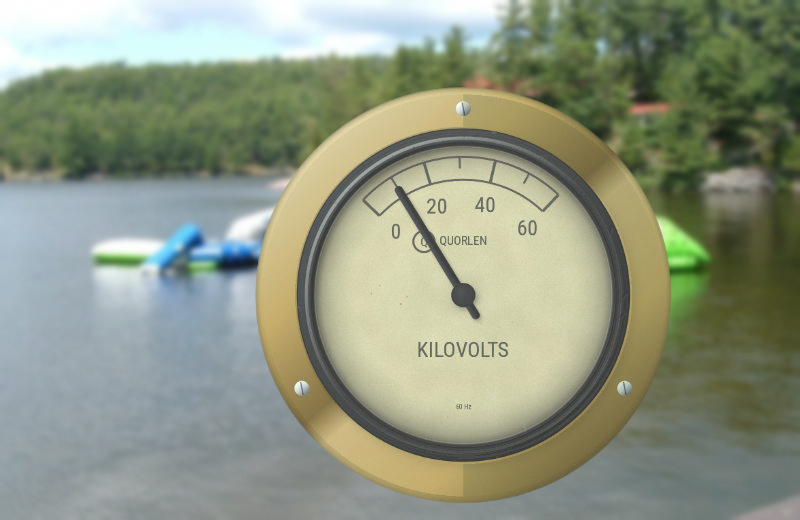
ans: {"value": 10, "unit": "kV"}
